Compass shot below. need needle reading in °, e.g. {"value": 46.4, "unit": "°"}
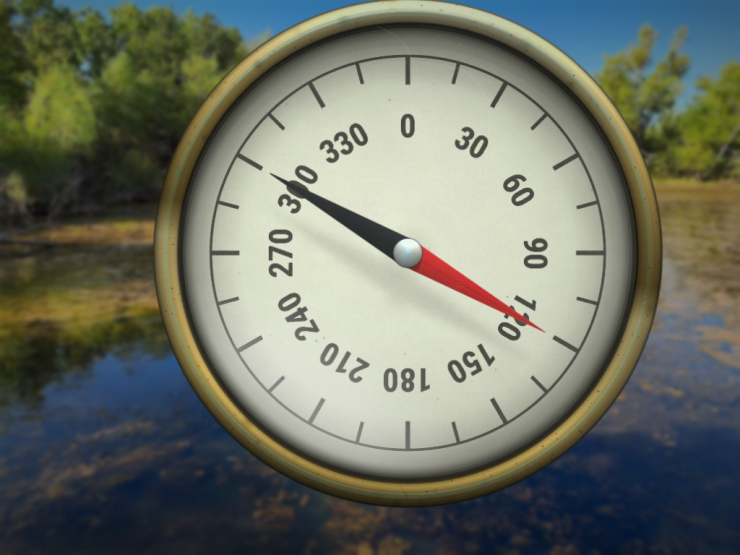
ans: {"value": 120, "unit": "°"}
